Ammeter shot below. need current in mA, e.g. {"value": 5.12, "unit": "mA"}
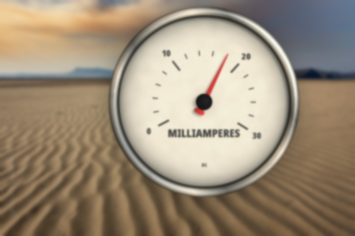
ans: {"value": 18, "unit": "mA"}
